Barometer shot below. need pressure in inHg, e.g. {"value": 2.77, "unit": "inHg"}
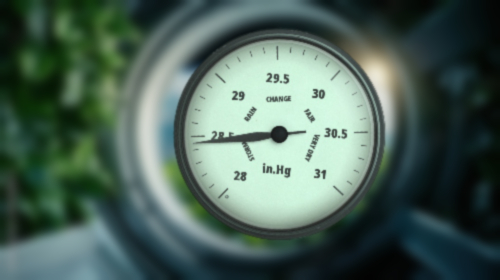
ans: {"value": 28.45, "unit": "inHg"}
